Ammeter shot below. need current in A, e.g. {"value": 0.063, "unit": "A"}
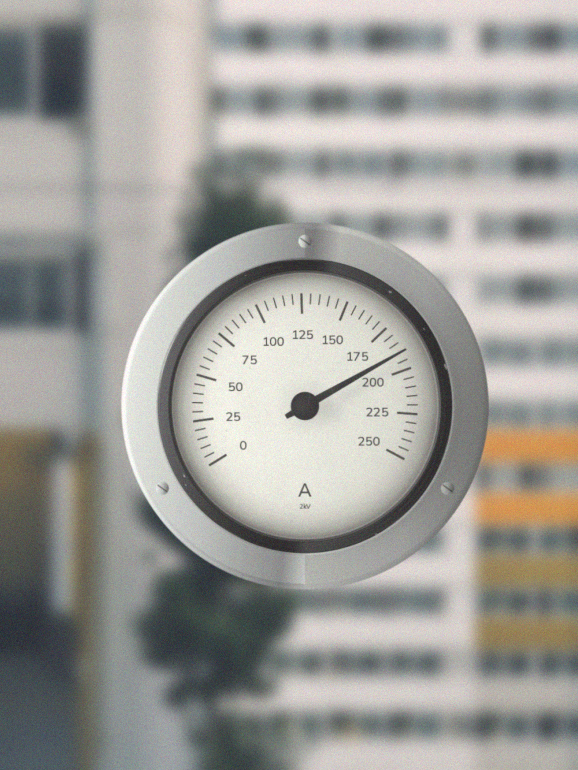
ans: {"value": 190, "unit": "A"}
